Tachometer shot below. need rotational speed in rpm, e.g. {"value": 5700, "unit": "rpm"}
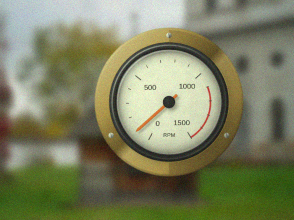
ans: {"value": 100, "unit": "rpm"}
